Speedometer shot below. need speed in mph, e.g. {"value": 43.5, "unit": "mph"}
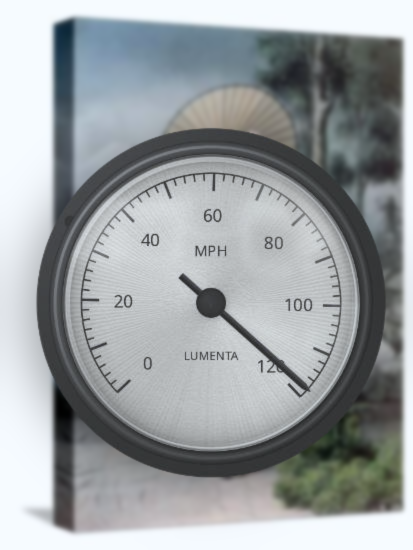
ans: {"value": 118, "unit": "mph"}
